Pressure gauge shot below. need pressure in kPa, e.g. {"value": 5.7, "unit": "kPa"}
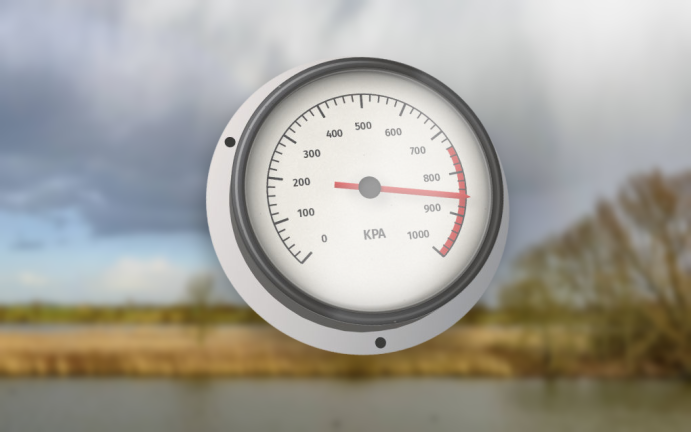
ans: {"value": 860, "unit": "kPa"}
